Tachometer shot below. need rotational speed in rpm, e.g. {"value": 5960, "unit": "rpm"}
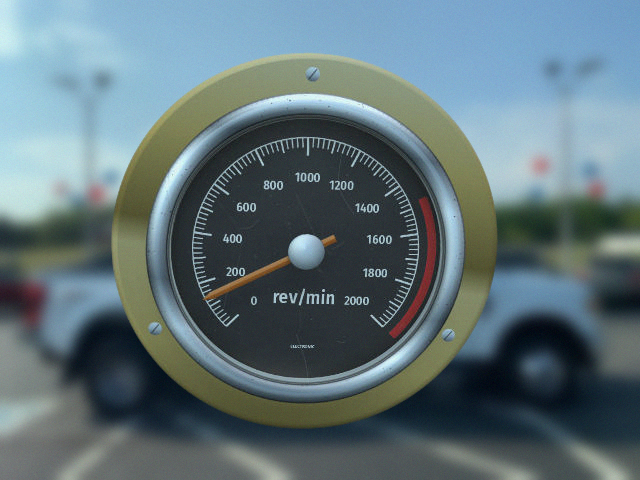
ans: {"value": 140, "unit": "rpm"}
